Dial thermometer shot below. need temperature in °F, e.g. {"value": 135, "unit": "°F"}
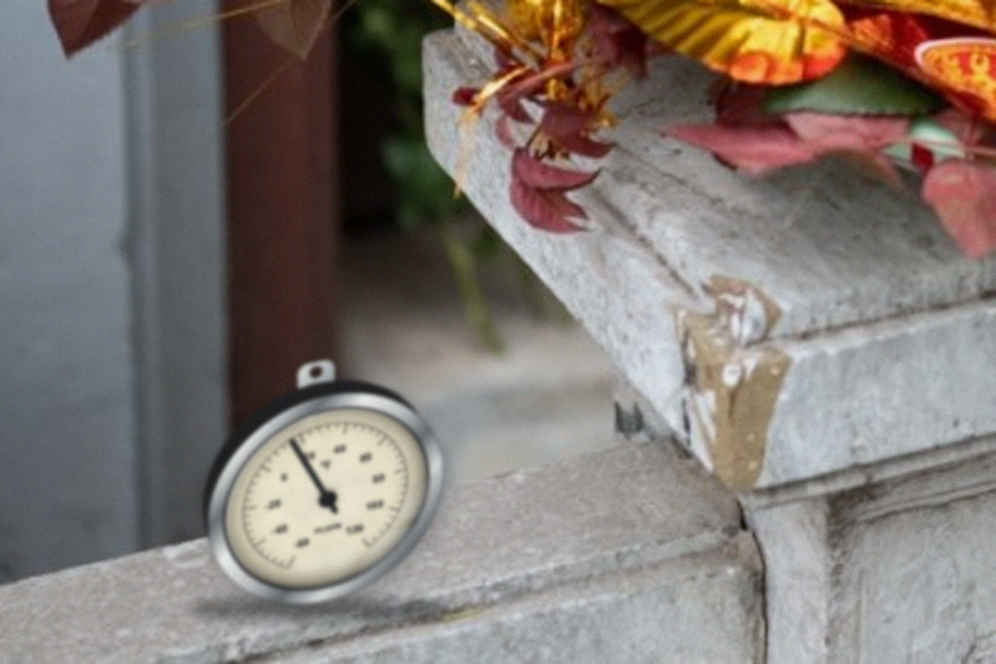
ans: {"value": 16, "unit": "°F"}
